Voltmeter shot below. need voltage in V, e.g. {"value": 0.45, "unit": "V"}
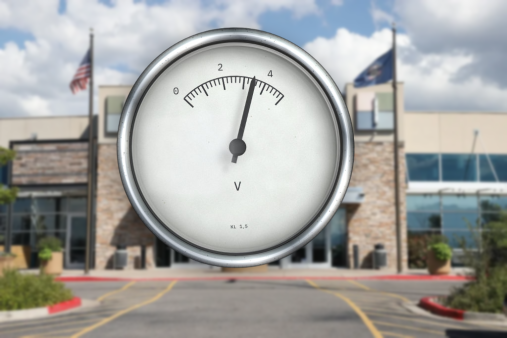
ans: {"value": 3.4, "unit": "V"}
